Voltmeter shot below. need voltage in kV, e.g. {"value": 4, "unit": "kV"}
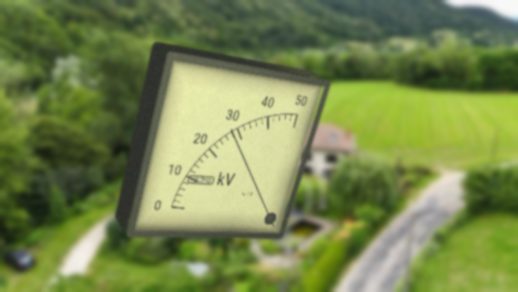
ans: {"value": 28, "unit": "kV"}
